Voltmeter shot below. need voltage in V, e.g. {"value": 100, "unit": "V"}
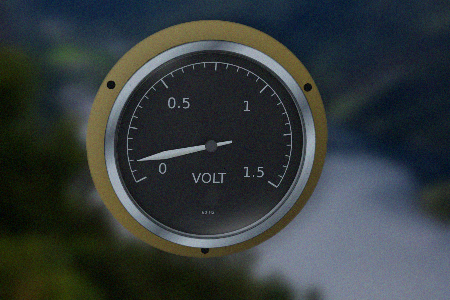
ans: {"value": 0.1, "unit": "V"}
